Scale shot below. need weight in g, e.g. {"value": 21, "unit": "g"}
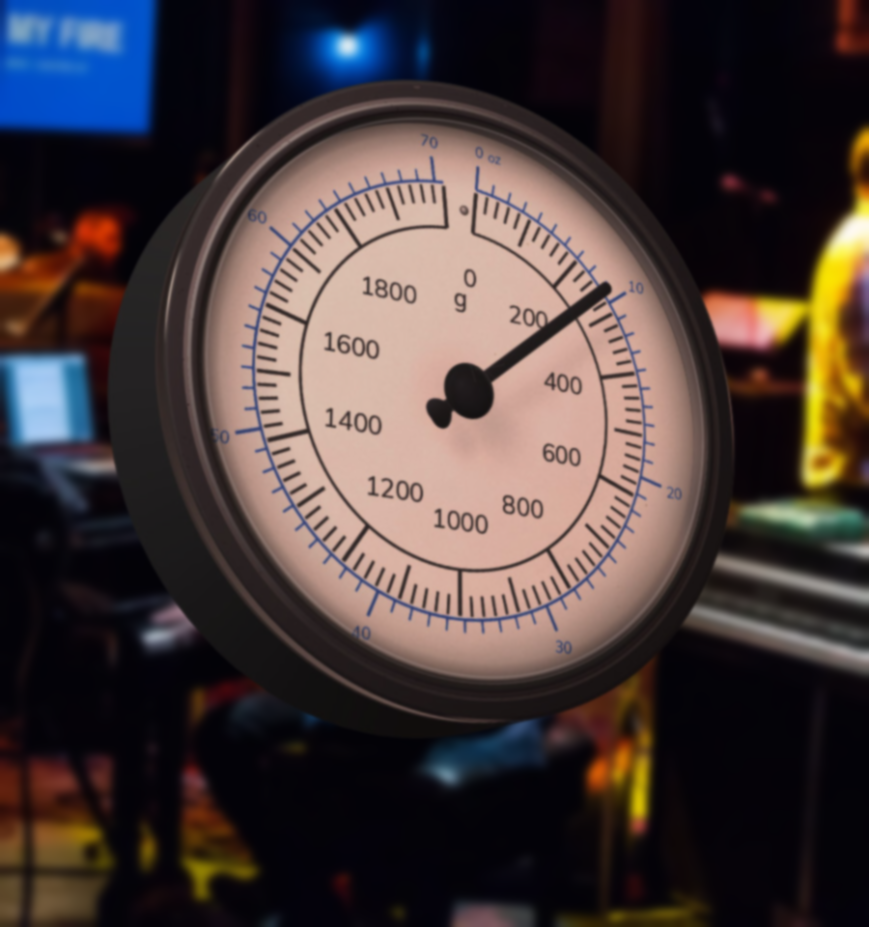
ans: {"value": 260, "unit": "g"}
